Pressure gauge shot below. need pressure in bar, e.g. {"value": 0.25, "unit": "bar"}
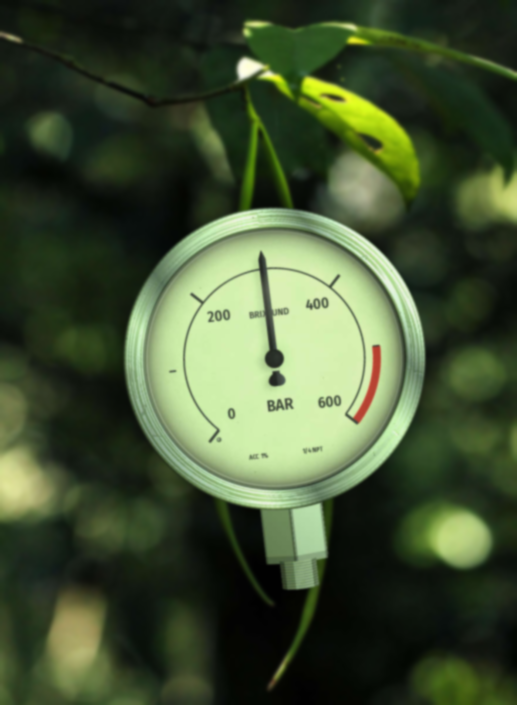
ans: {"value": 300, "unit": "bar"}
